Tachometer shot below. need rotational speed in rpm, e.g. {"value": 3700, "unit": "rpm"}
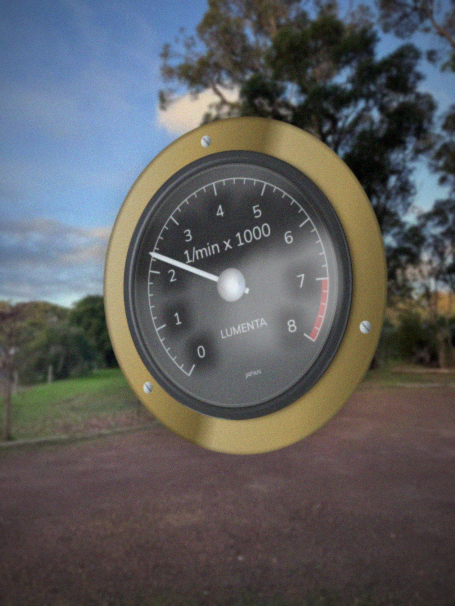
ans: {"value": 2300, "unit": "rpm"}
